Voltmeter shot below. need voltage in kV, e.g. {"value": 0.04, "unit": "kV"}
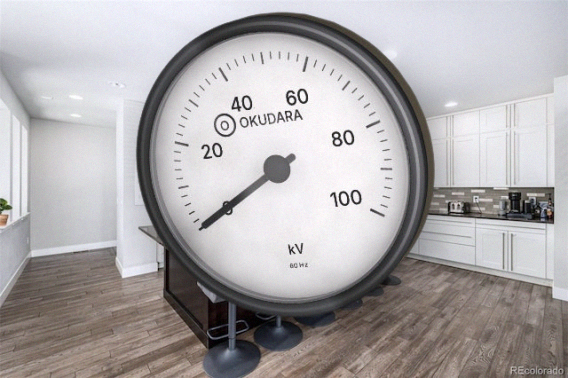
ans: {"value": 0, "unit": "kV"}
